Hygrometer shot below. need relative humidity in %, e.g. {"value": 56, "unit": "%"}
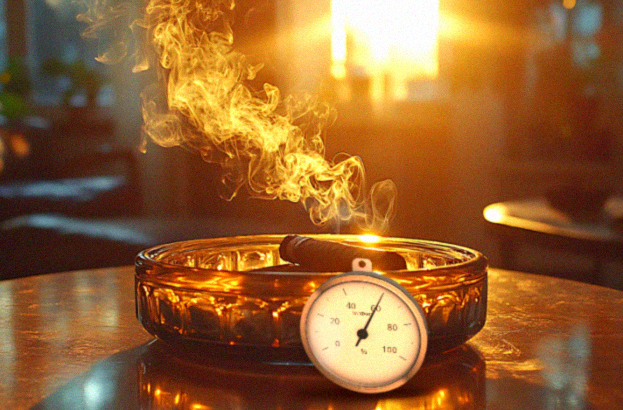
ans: {"value": 60, "unit": "%"}
